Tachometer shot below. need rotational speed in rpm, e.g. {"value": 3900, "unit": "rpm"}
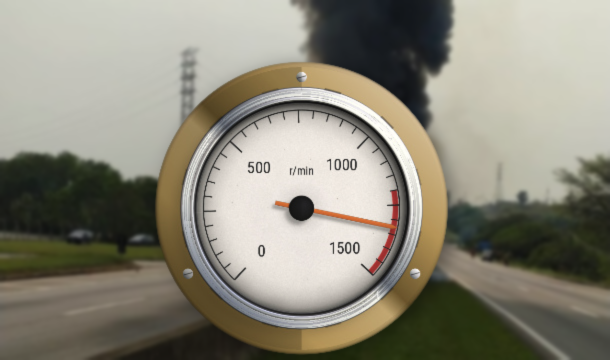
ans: {"value": 1325, "unit": "rpm"}
